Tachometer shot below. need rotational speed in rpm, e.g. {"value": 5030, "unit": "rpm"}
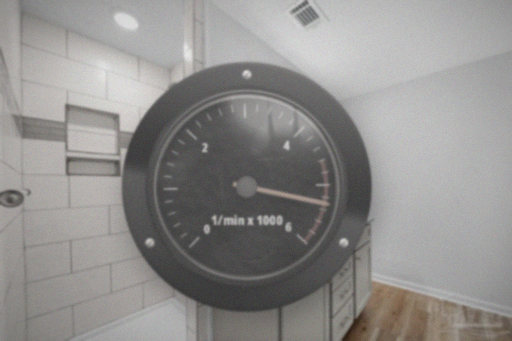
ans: {"value": 5300, "unit": "rpm"}
